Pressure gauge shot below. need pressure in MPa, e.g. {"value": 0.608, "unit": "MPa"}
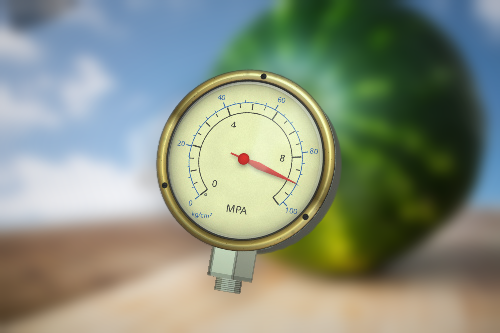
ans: {"value": 9, "unit": "MPa"}
